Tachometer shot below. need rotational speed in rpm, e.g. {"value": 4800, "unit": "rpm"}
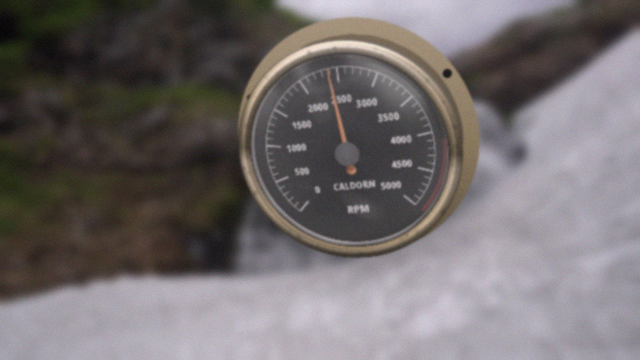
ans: {"value": 2400, "unit": "rpm"}
